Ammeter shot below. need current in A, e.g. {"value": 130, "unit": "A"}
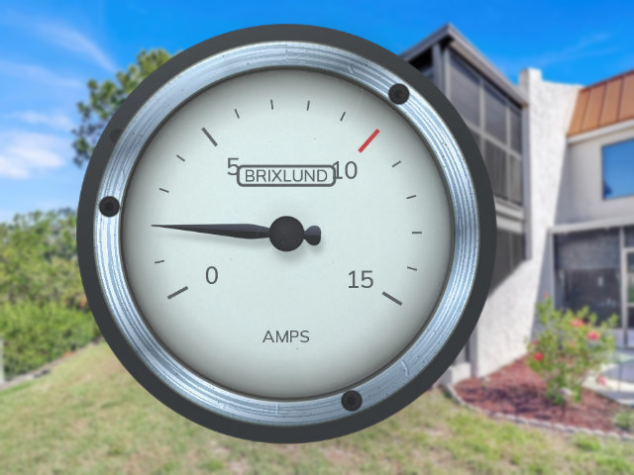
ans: {"value": 2, "unit": "A"}
